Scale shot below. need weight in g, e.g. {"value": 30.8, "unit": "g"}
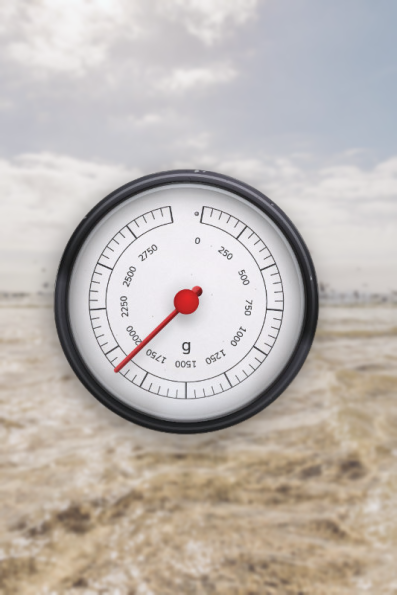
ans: {"value": 1900, "unit": "g"}
